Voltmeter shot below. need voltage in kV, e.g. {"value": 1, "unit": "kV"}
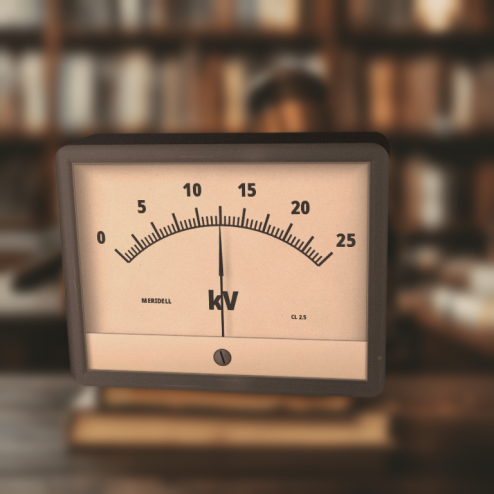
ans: {"value": 12.5, "unit": "kV"}
